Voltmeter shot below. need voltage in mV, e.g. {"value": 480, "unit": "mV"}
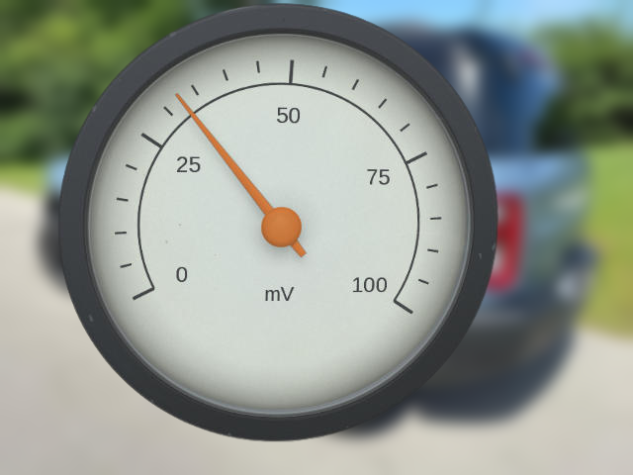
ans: {"value": 32.5, "unit": "mV"}
